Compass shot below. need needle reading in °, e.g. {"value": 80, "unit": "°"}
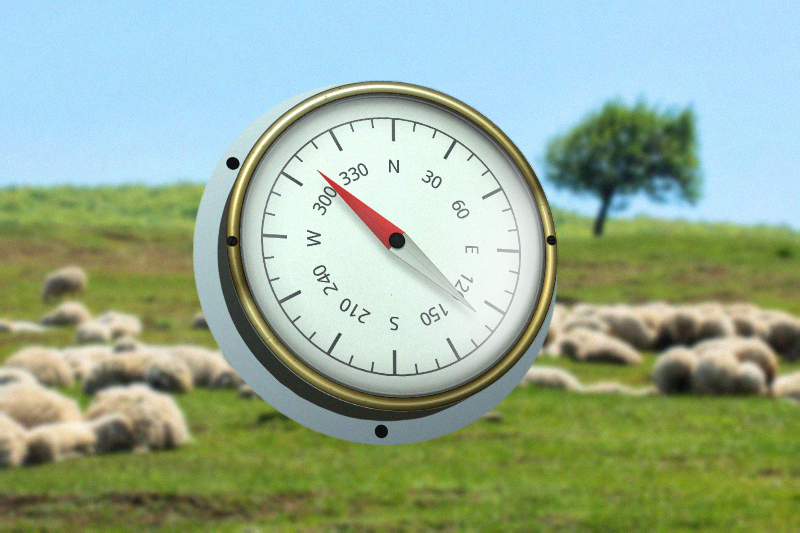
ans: {"value": 310, "unit": "°"}
